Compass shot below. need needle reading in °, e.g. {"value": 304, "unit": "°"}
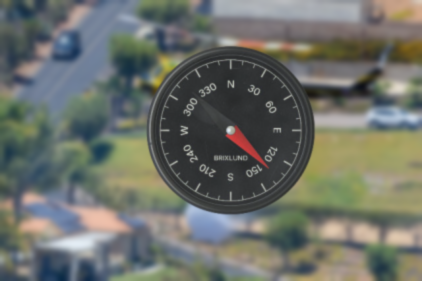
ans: {"value": 135, "unit": "°"}
